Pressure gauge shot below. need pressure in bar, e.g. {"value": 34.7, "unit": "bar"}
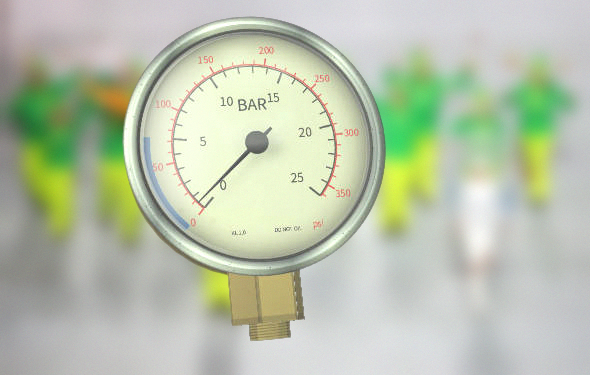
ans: {"value": 0.5, "unit": "bar"}
